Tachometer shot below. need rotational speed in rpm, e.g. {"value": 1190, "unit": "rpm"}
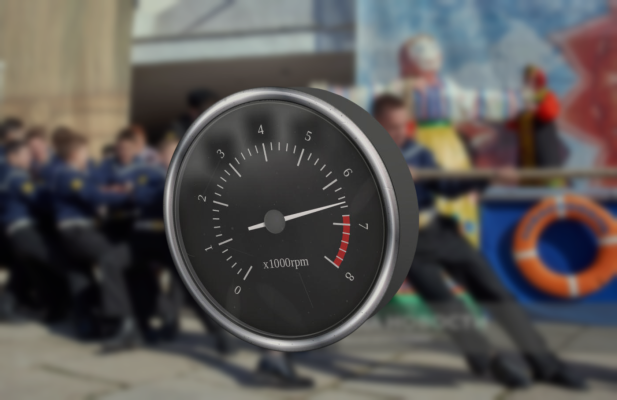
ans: {"value": 6500, "unit": "rpm"}
